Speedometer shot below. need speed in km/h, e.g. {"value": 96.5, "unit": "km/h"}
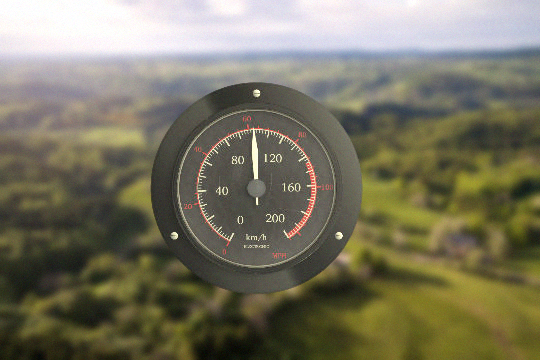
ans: {"value": 100, "unit": "km/h"}
